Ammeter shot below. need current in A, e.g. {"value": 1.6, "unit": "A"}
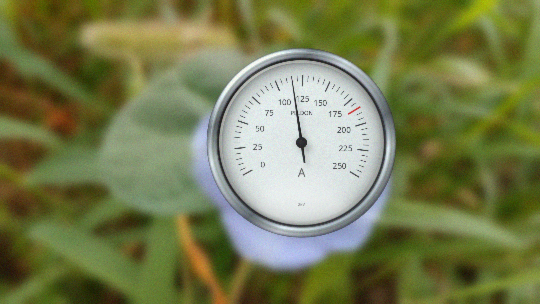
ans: {"value": 115, "unit": "A"}
